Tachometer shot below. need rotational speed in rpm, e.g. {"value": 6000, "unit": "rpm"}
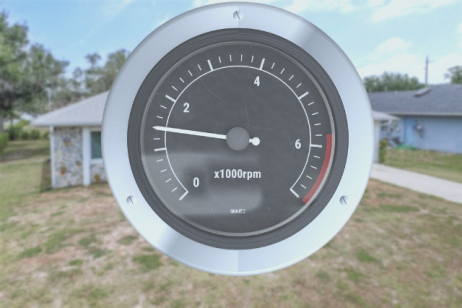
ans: {"value": 1400, "unit": "rpm"}
